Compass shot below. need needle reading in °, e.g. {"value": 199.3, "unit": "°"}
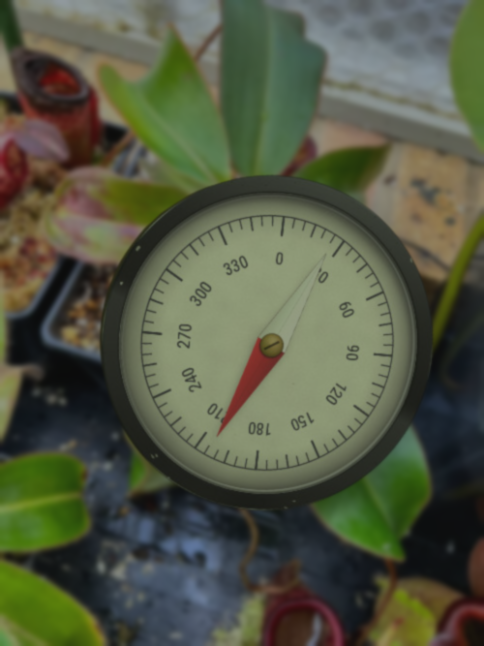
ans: {"value": 205, "unit": "°"}
